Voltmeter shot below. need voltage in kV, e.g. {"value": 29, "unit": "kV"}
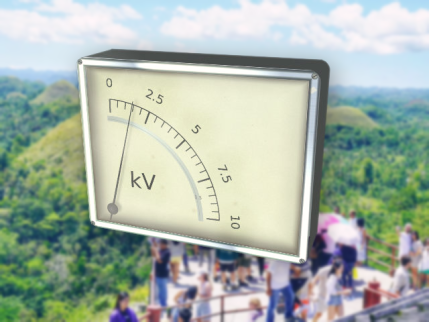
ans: {"value": 1.5, "unit": "kV"}
